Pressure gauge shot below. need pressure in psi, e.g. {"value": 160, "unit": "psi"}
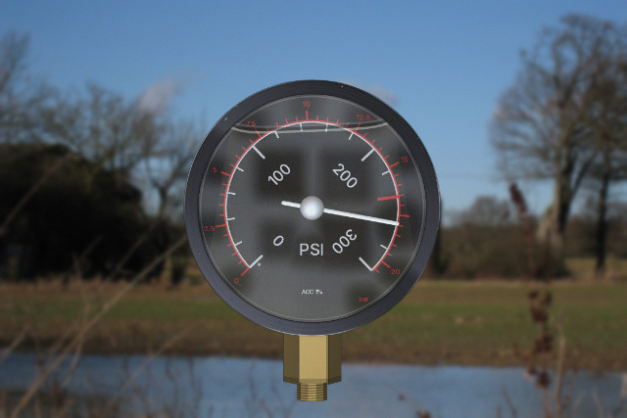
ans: {"value": 260, "unit": "psi"}
